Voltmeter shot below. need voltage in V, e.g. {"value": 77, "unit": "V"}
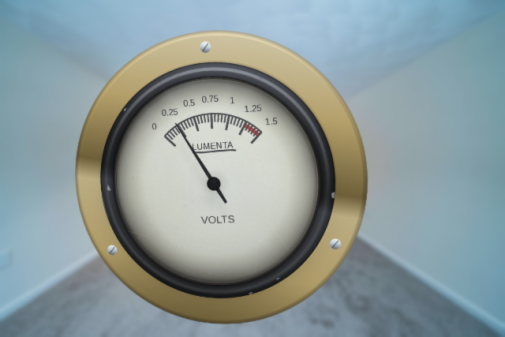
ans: {"value": 0.25, "unit": "V"}
